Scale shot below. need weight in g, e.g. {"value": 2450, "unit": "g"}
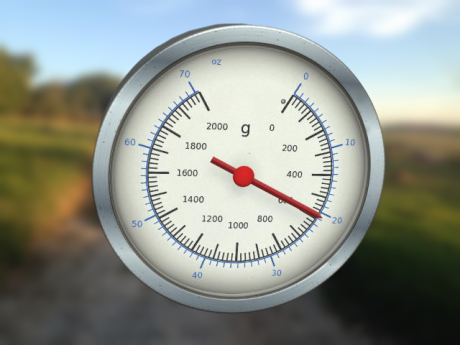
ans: {"value": 580, "unit": "g"}
